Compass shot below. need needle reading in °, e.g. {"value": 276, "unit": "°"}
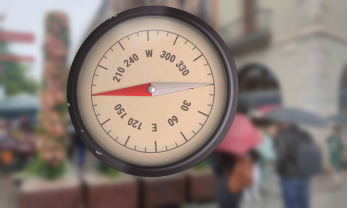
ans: {"value": 180, "unit": "°"}
